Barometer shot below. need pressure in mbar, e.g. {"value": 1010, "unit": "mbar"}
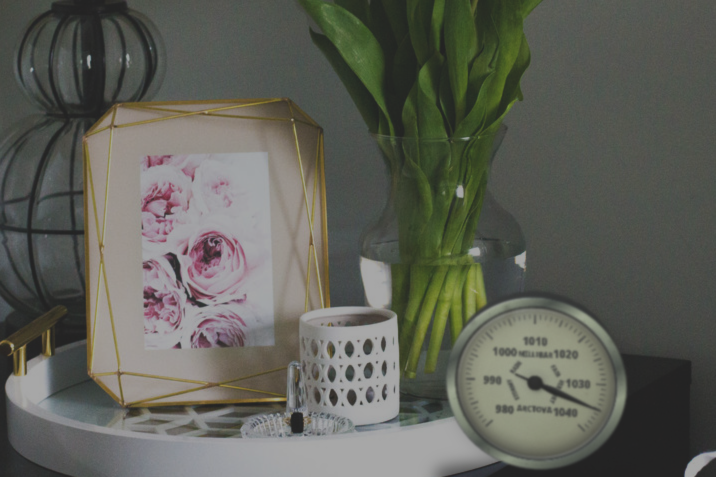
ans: {"value": 1035, "unit": "mbar"}
